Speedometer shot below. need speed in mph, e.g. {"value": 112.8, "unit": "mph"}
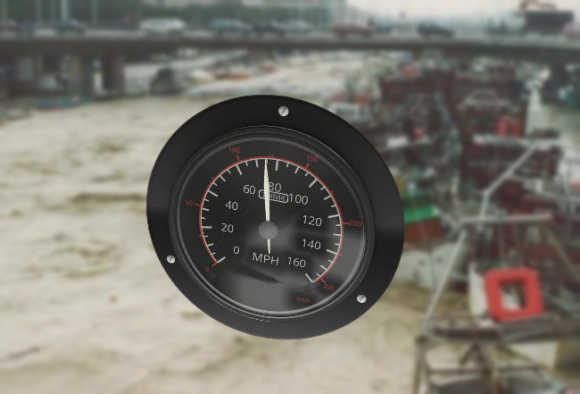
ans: {"value": 75, "unit": "mph"}
